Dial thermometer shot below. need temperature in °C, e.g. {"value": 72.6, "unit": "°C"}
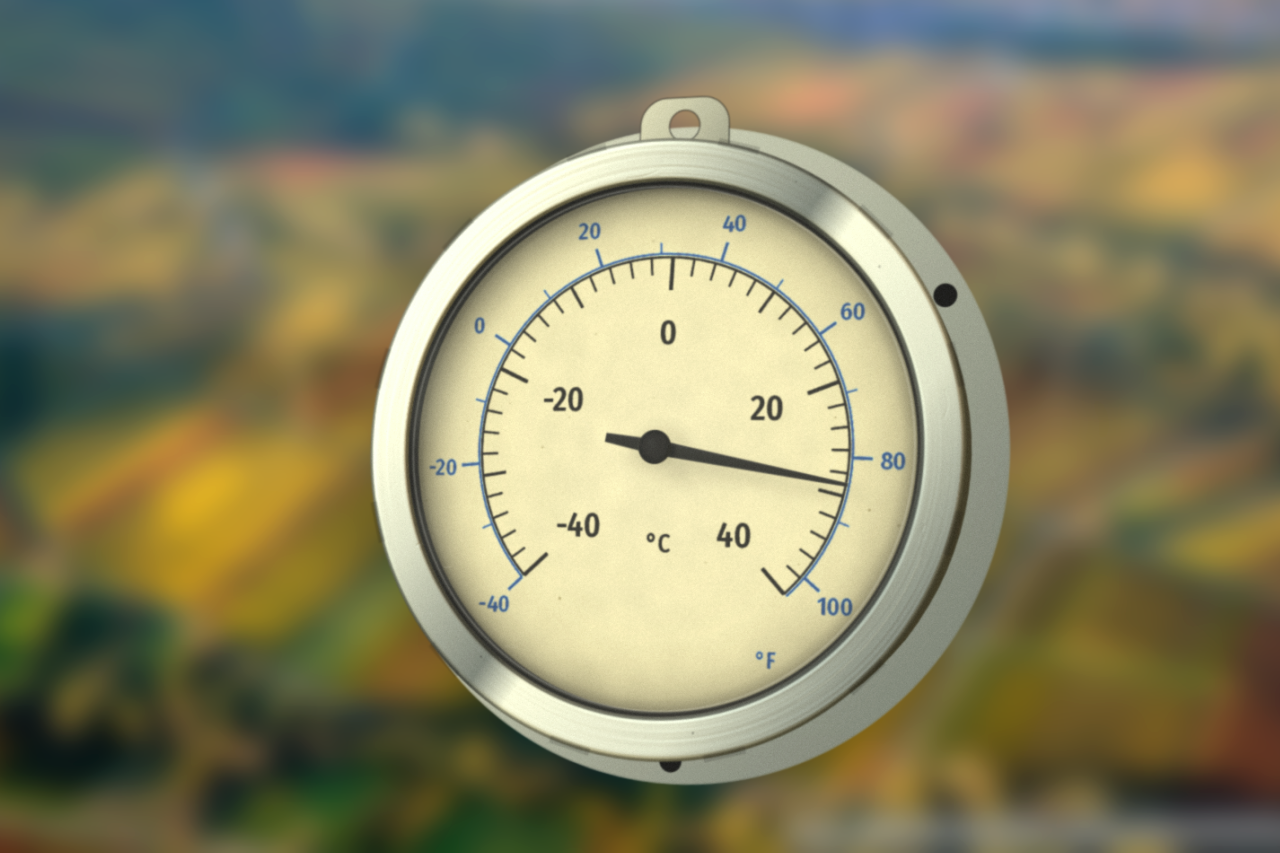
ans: {"value": 29, "unit": "°C"}
